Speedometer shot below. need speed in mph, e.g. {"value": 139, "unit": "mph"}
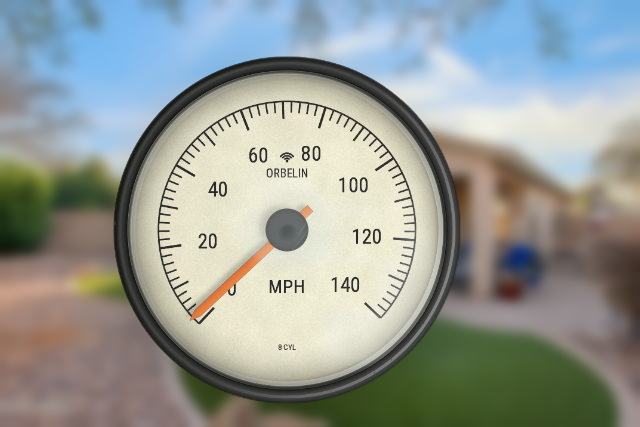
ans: {"value": 2, "unit": "mph"}
